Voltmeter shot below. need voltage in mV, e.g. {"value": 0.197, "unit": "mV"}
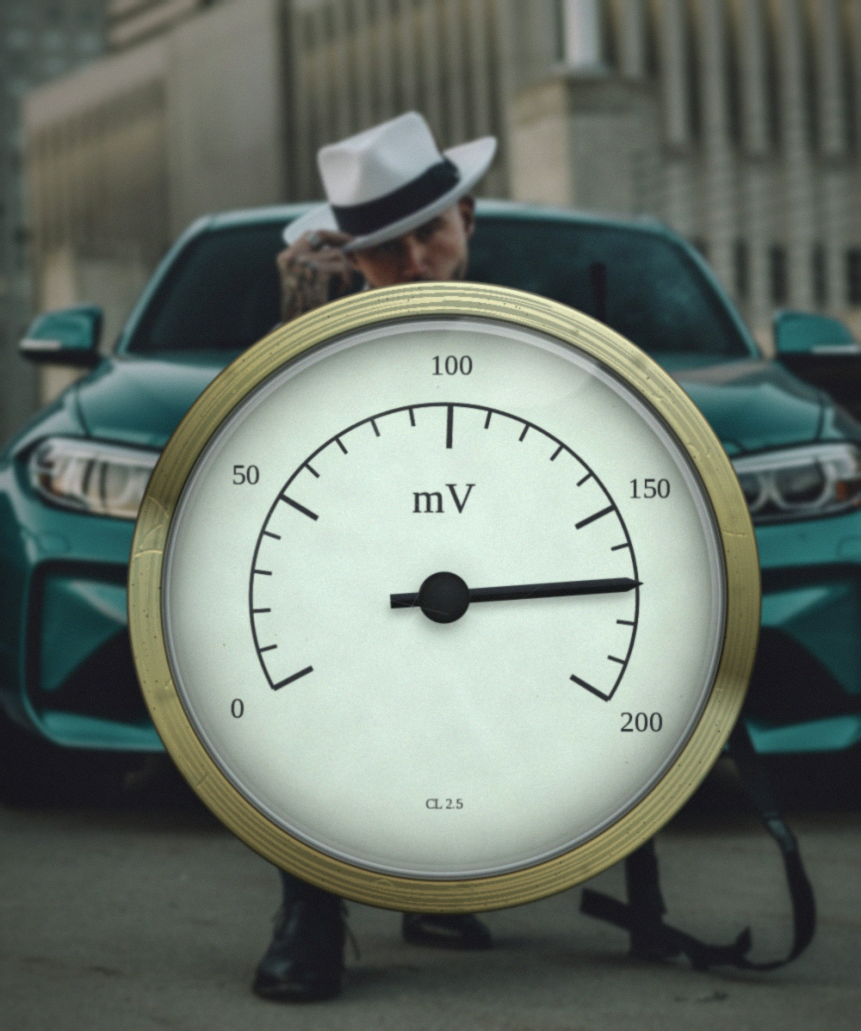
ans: {"value": 170, "unit": "mV"}
